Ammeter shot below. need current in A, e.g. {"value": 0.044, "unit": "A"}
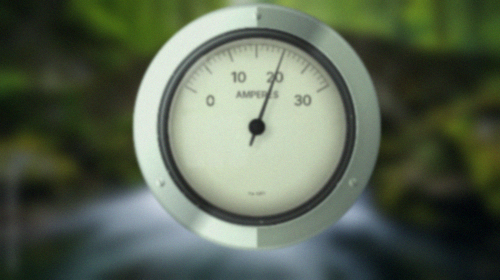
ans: {"value": 20, "unit": "A"}
